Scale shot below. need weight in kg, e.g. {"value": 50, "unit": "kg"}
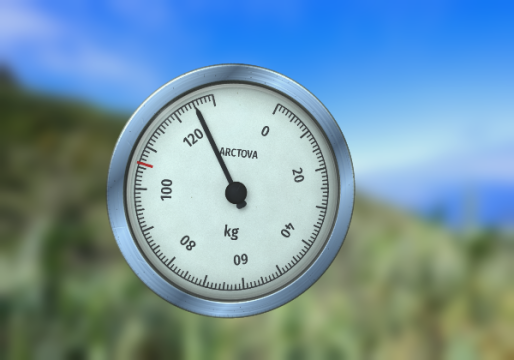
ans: {"value": 125, "unit": "kg"}
